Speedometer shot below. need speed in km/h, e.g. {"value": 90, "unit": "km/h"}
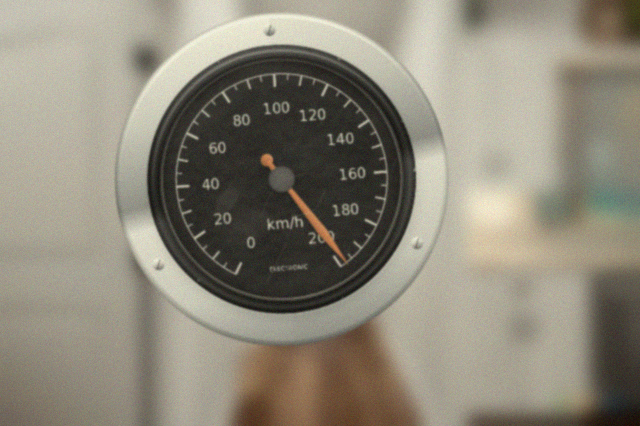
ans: {"value": 197.5, "unit": "km/h"}
